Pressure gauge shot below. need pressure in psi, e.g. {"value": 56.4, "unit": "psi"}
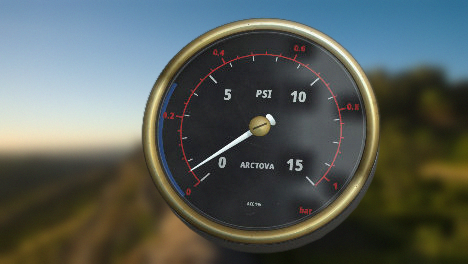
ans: {"value": 0.5, "unit": "psi"}
